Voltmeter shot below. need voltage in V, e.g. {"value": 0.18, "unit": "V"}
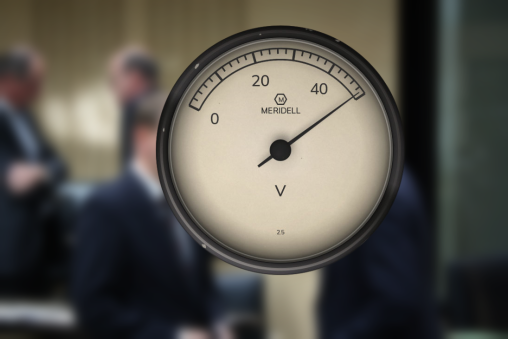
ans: {"value": 49, "unit": "V"}
